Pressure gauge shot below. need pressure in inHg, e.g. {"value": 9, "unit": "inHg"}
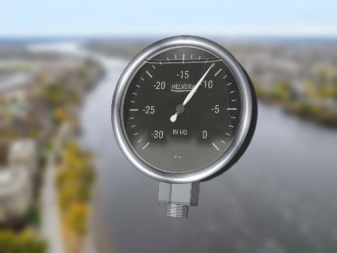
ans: {"value": -11, "unit": "inHg"}
